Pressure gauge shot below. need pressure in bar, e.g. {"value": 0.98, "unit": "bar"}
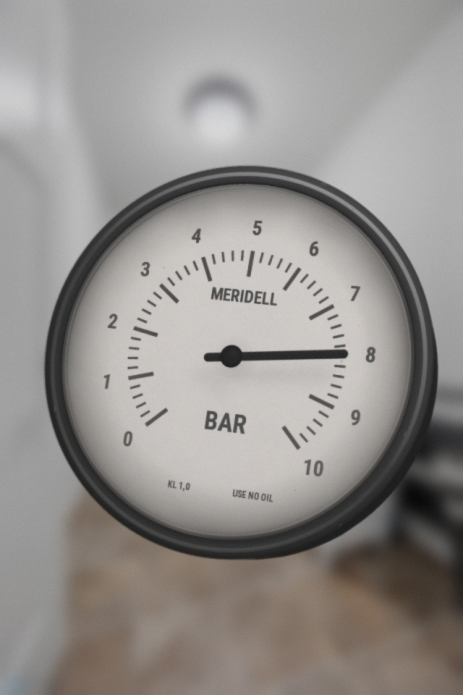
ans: {"value": 8, "unit": "bar"}
